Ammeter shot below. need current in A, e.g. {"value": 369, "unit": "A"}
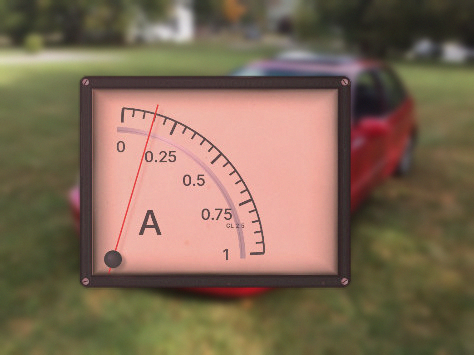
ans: {"value": 0.15, "unit": "A"}
